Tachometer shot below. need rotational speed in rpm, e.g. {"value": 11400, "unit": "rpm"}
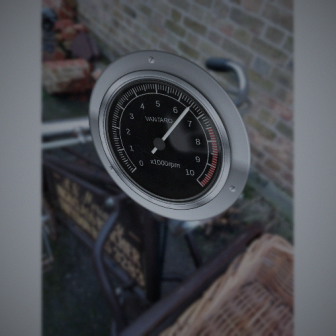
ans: {"value": 6500, "unit": "rpm"}
